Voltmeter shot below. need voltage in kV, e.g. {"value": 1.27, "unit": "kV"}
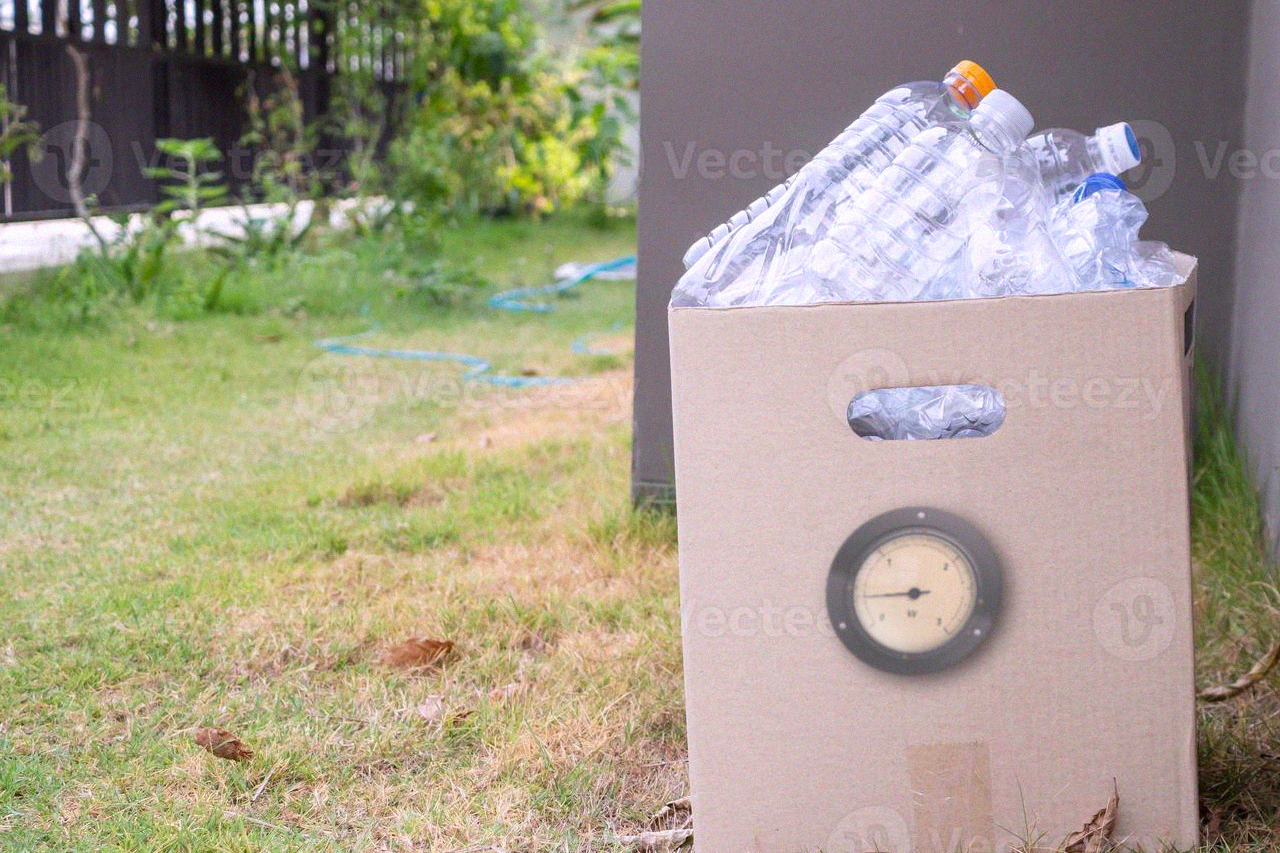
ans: {"value": 0.4, "unit": "kV"}
